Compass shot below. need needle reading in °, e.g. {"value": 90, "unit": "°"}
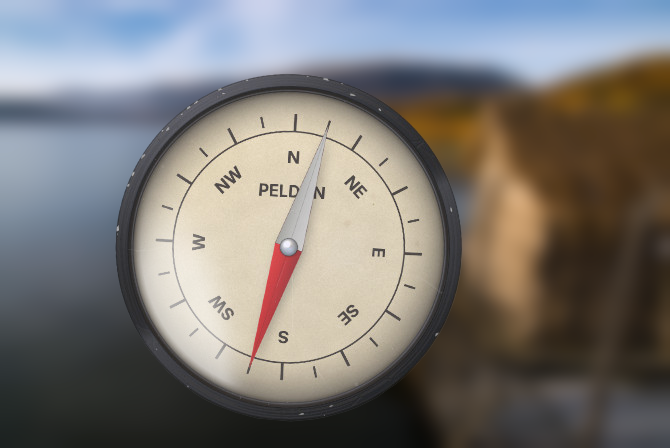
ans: {"value": 195, "unit": "°"}
